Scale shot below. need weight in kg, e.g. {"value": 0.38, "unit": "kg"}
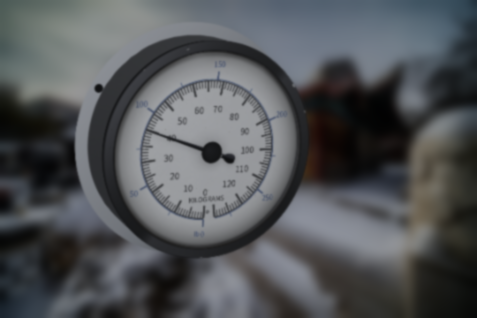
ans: {"value": 40, "unit": "kg"}
